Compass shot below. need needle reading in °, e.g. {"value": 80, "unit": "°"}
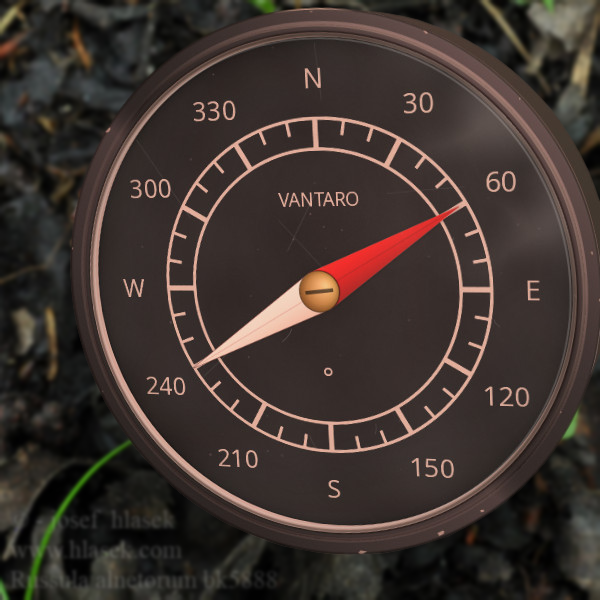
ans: {"value": 60, "unit": "°"}
